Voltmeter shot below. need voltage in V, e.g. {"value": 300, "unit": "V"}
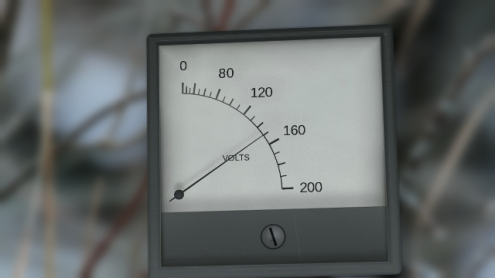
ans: {"value": 150, "unit": "V"}
